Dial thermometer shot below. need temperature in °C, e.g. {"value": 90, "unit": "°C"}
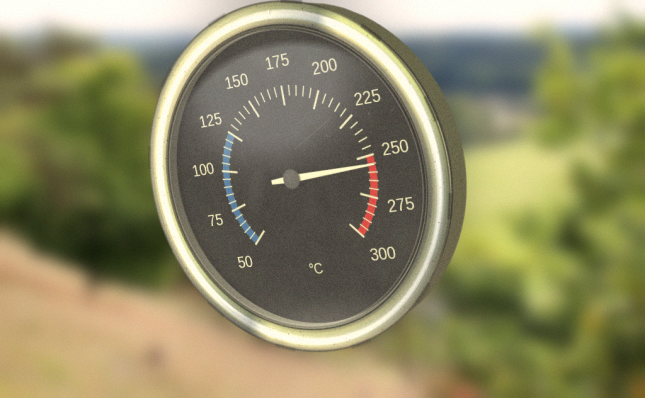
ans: {"value": 255, "unit": "°C"}
